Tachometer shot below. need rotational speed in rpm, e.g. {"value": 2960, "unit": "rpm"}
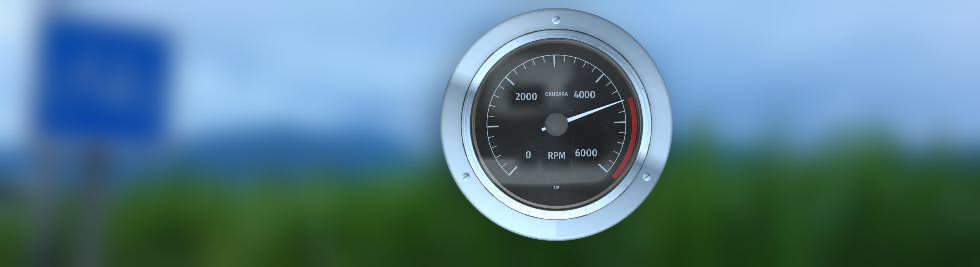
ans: {"value": 4600, "unit": "rpm"}
